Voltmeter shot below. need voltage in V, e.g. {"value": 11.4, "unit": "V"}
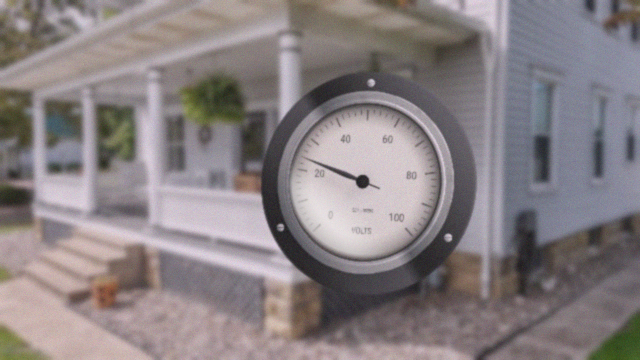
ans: {"value": 24, "unit": "V"}
